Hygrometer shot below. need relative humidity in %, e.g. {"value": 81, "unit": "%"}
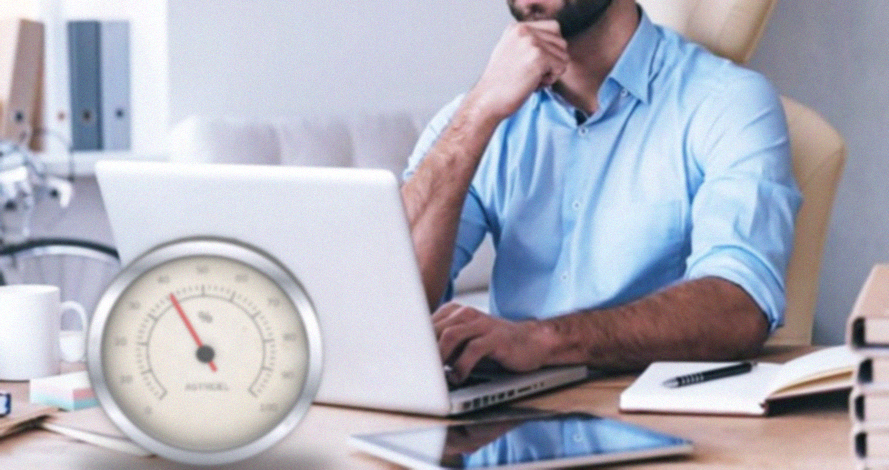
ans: {"value": 40, "unit": "%"}
